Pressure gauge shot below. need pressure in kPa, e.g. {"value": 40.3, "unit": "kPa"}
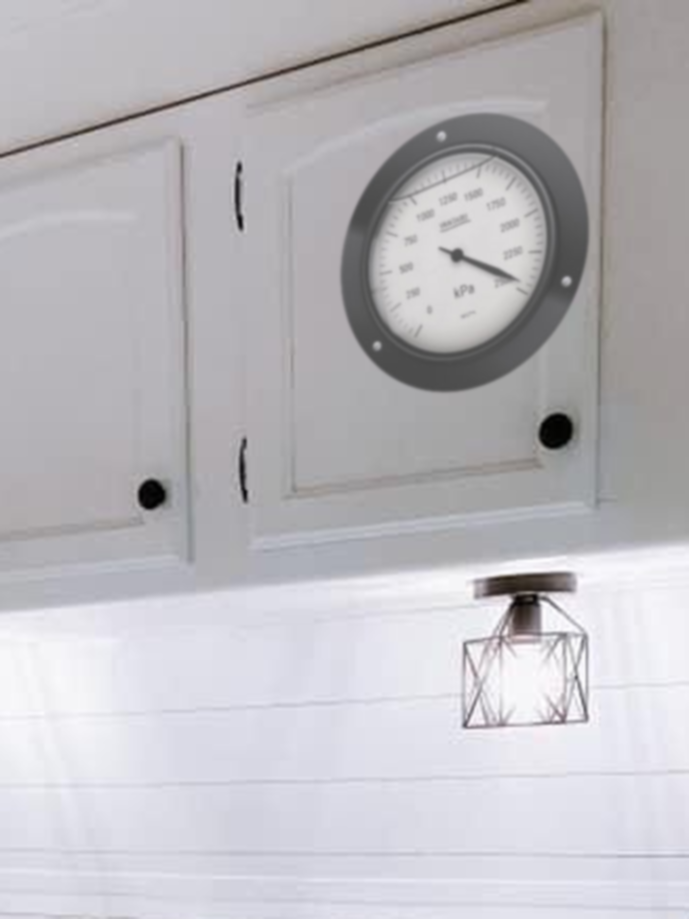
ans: {"value": 2450, "unit": "kPa"}
